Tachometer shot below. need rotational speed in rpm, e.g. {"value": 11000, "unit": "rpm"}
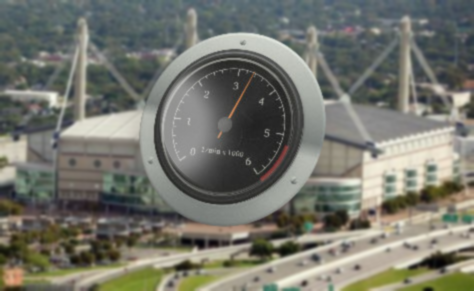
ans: {"value": 3400, "unit": "rpm"}
